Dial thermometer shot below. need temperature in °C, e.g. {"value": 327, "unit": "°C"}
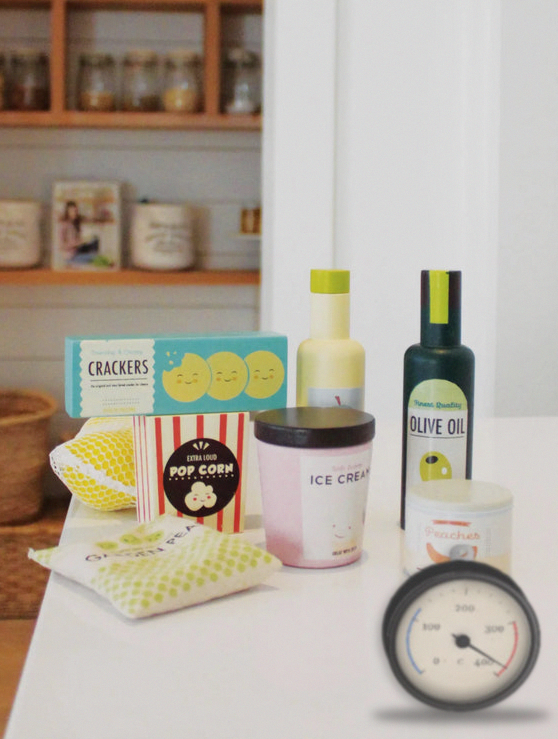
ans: {"value": 380, "unit": "°C"}
